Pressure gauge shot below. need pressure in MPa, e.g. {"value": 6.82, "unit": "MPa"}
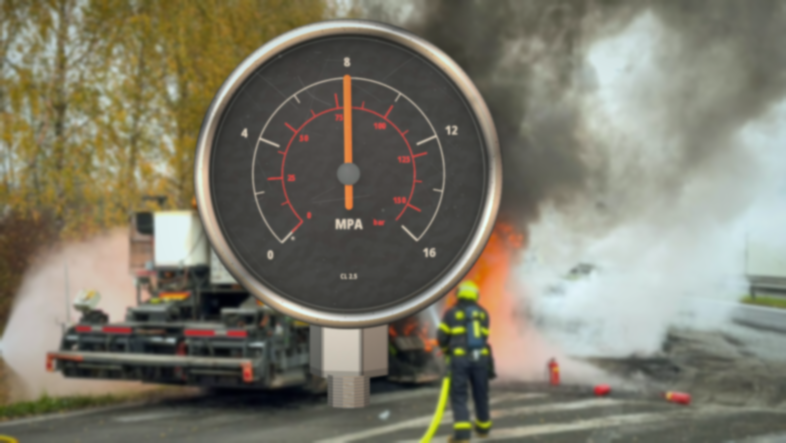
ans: {"value": 8, "unit": "MPa"}
